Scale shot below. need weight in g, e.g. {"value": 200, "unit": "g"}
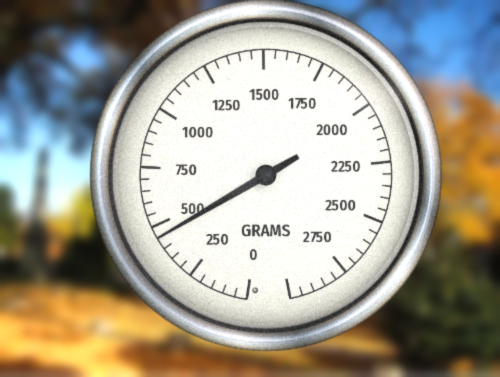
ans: {"value": 450, "unit": "g"}
